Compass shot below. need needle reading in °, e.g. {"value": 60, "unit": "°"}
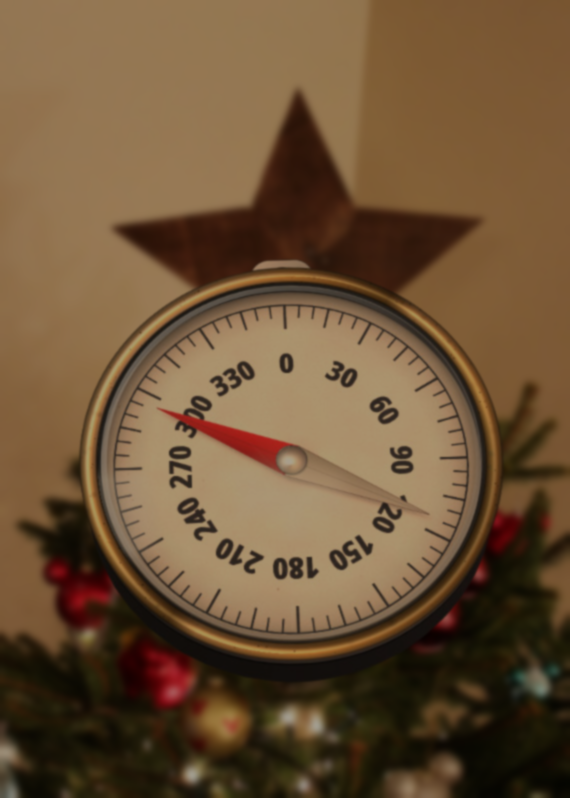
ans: {"value": 295, "unit": "°"}
